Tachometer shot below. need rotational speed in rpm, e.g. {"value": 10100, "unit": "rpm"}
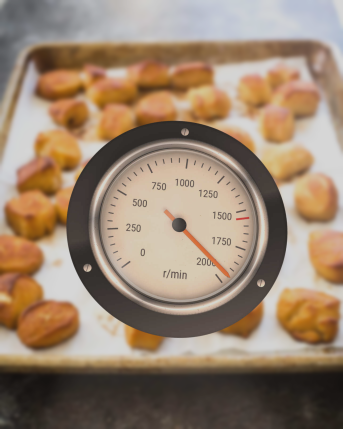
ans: {"value": 1950, "unit": "rpm"}
